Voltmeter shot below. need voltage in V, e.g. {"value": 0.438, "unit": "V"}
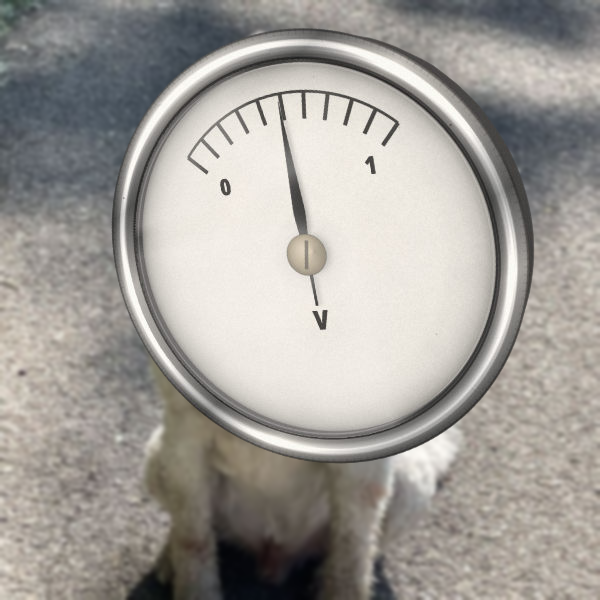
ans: {"value": 0.5, "unit": "V"}
